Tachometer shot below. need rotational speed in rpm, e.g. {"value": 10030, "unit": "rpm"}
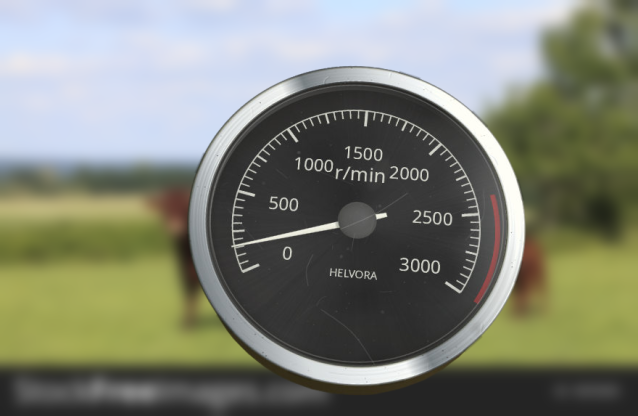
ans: {"value": 150, "unit": "rpm"}
